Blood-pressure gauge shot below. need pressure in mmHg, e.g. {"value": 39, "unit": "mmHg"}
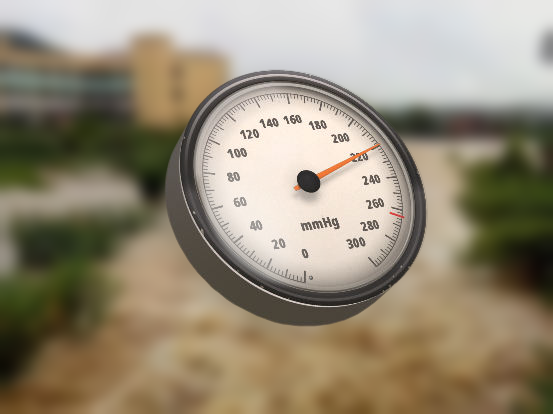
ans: {"value": 220, "unit": "mmHg"}
